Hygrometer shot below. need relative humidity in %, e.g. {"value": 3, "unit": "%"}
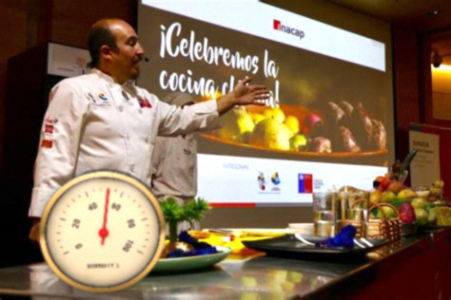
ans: {"value": 52, "unit": "%"}
